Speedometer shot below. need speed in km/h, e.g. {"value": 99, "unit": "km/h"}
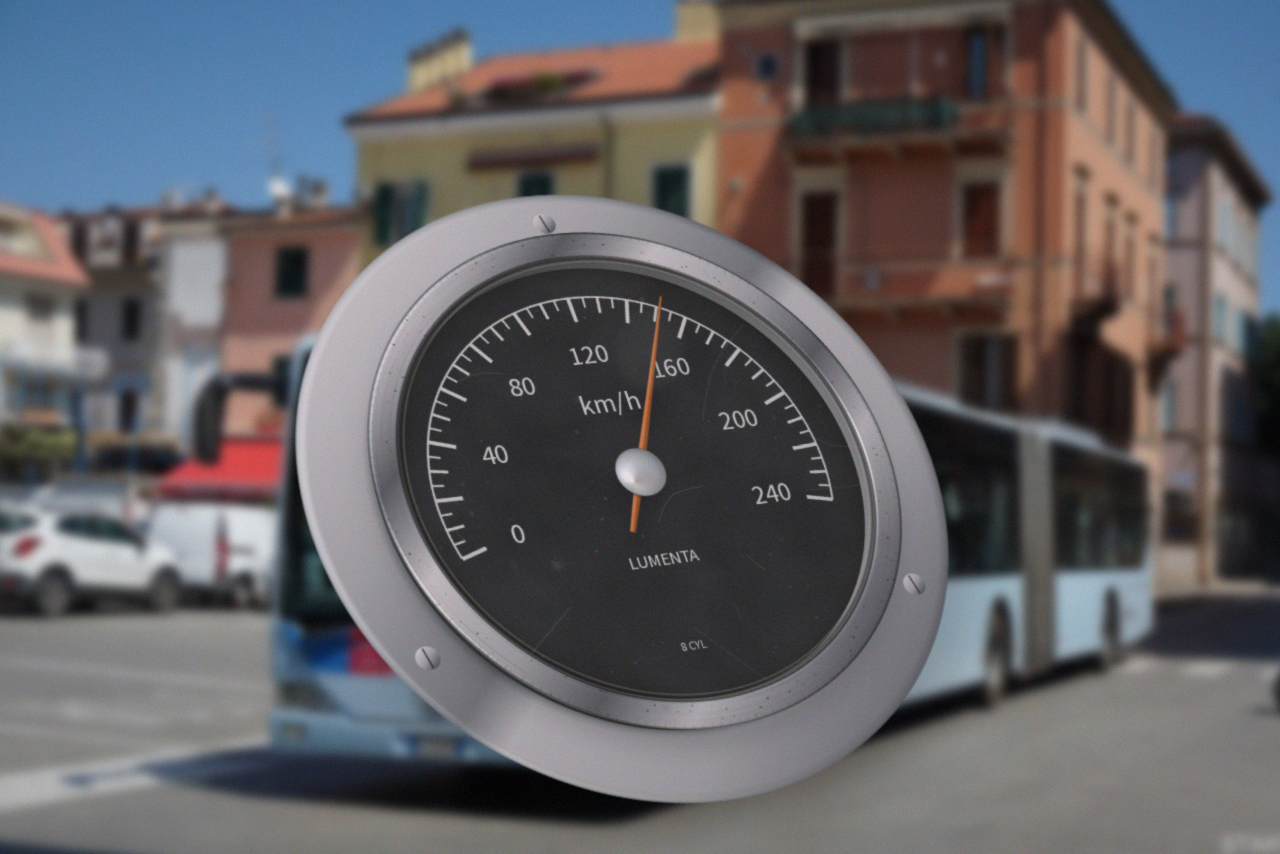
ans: {"value": 150, "unit": "km/h"}
